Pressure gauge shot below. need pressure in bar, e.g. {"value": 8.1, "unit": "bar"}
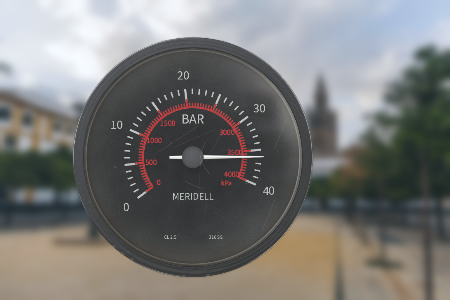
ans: {"value": 36, "unit": "bar"}
